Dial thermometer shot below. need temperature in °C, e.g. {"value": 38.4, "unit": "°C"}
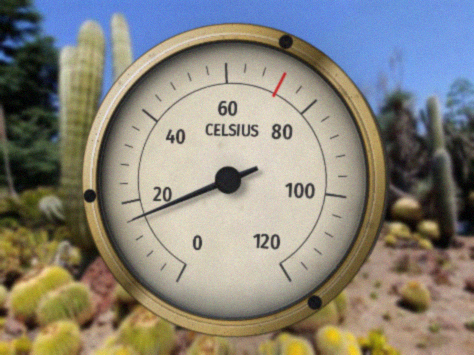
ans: {"value": 16, "unit": "°C"}
